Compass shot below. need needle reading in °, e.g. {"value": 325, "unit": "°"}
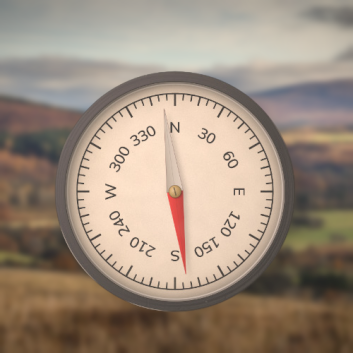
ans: {"value": 172.5, "unit": "°"}
